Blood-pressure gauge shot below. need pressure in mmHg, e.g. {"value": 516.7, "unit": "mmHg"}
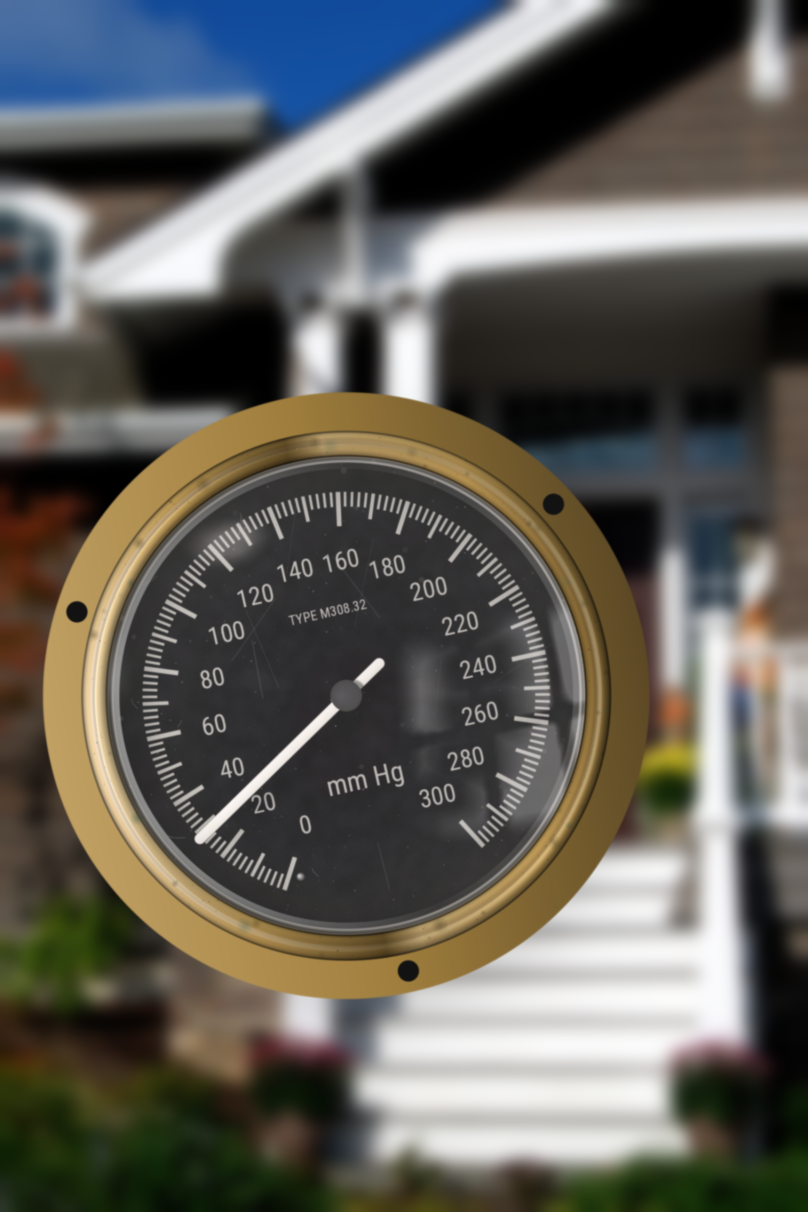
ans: {"value": 28, "unit": "mmHg"}
